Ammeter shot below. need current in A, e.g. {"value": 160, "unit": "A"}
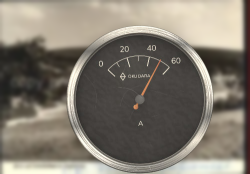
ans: {"value": 50, "unit": "A"}
